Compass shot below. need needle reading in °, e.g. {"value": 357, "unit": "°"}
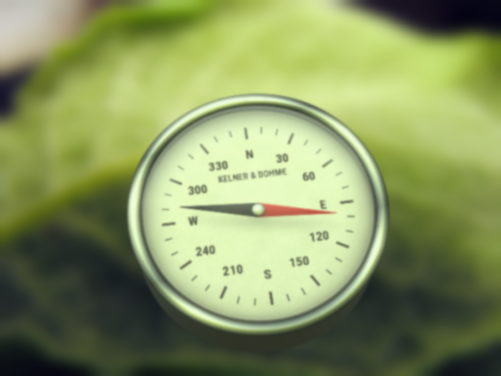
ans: {"value": 100, "unit": "°"}
